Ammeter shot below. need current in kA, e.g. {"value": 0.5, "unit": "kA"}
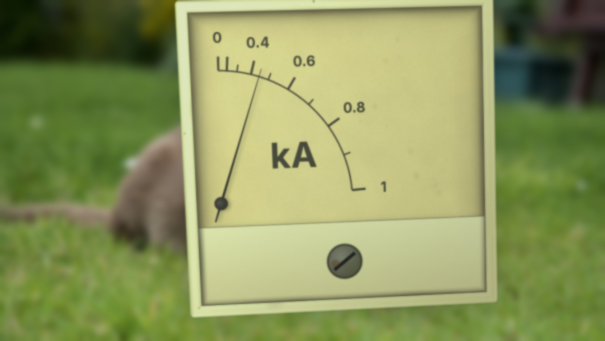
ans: {"value": 0.45, "unit": "kA"}
